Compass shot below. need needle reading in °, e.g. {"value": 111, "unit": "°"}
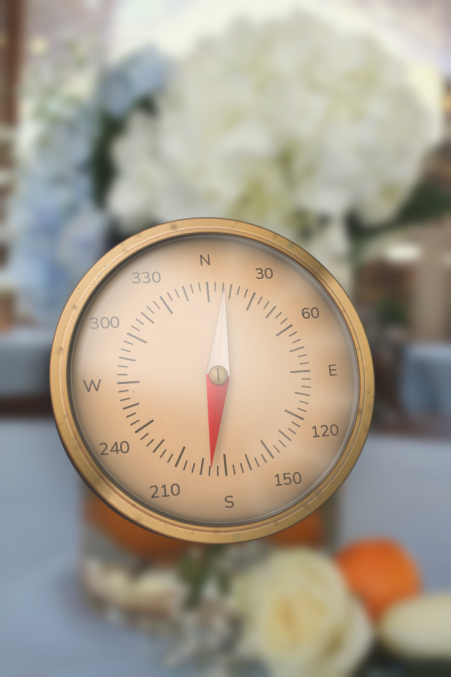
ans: {"value": 190, "unit": "°"}
